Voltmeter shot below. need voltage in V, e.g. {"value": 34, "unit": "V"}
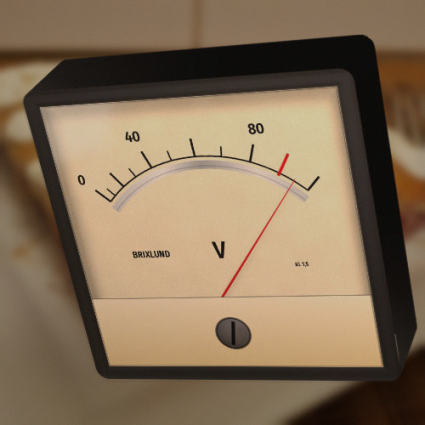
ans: {"value": 95, "unit": "V"}
